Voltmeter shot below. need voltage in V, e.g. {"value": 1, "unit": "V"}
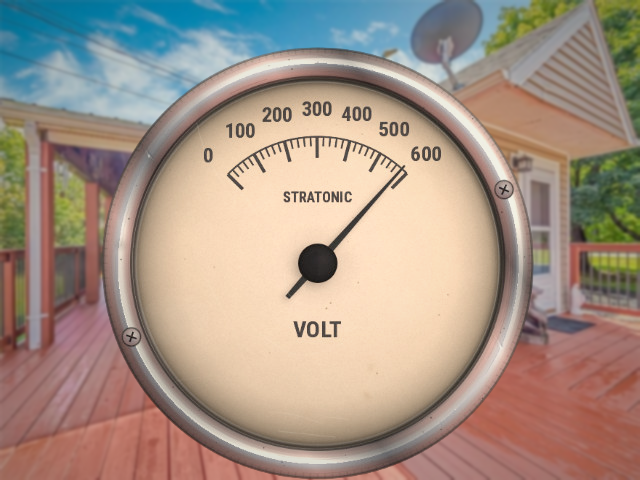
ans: {"value": 580, "unit": "V"}
